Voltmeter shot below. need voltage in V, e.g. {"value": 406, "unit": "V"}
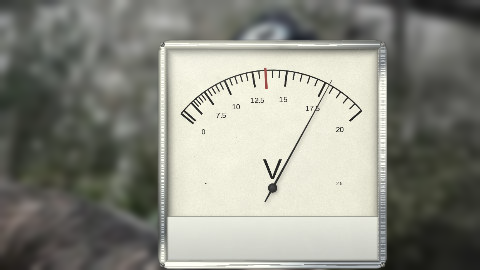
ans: {"value": 17.75, "unit": "V"}
